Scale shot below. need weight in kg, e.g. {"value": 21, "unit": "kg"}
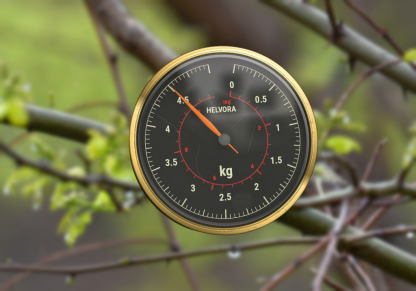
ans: {"value": 4.5, "unit": "kg"}
